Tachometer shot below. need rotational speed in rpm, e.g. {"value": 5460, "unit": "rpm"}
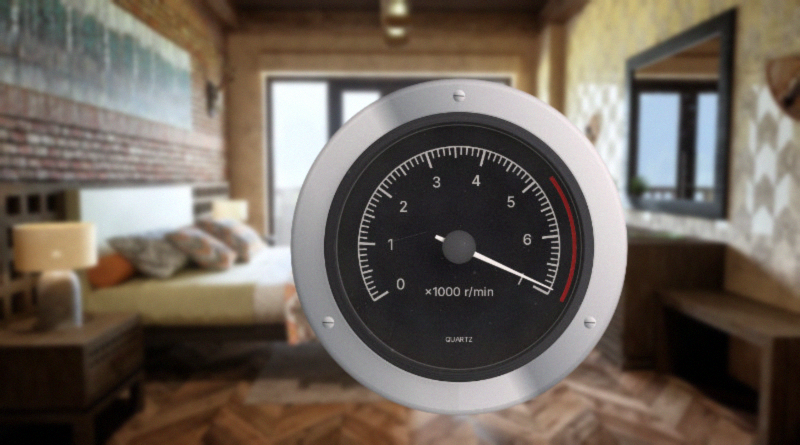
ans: {"value": 6900, "unit": "rpm"}
